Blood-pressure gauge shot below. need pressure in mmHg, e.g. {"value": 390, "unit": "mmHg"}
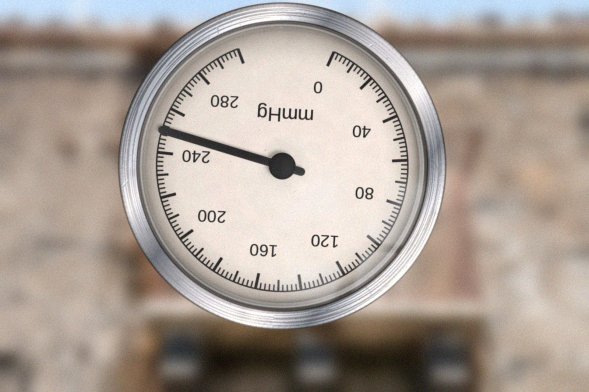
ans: {"value": 250, "unit": "mmHg"}
